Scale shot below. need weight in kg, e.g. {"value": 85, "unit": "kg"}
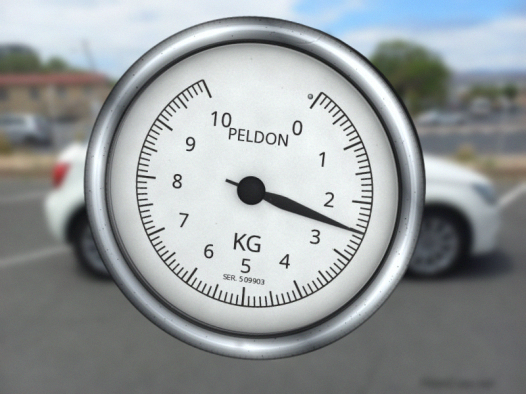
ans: {"value": 2.5, "unit": "kg"}
